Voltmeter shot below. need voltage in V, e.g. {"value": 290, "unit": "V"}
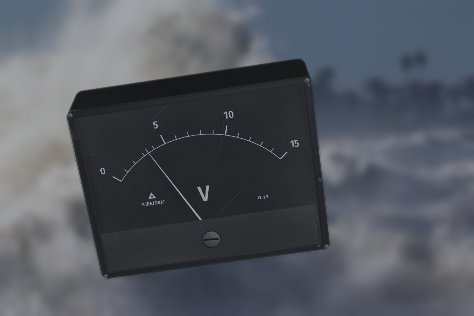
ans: {"value": 3.5, "unit": "V"}
